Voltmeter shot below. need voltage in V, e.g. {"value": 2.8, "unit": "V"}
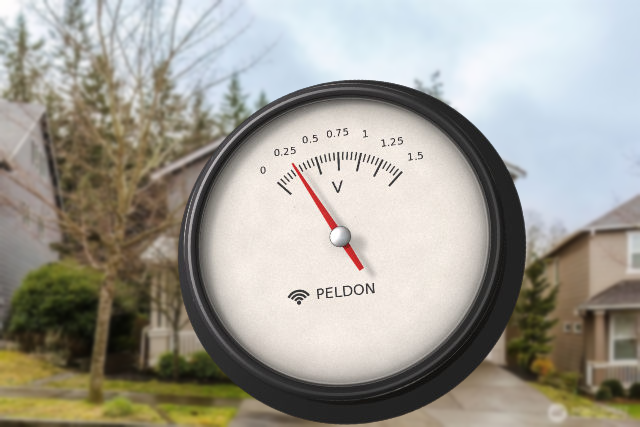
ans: {"value": 0.25, "unit": "V"}
